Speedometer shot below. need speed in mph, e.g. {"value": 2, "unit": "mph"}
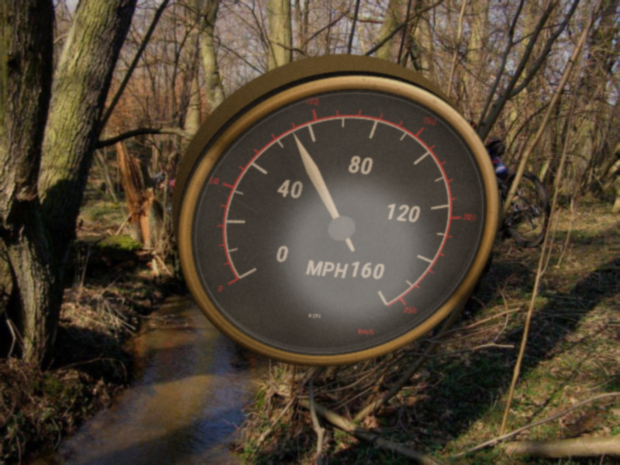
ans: {"value": 55, "unit": "mph"}
